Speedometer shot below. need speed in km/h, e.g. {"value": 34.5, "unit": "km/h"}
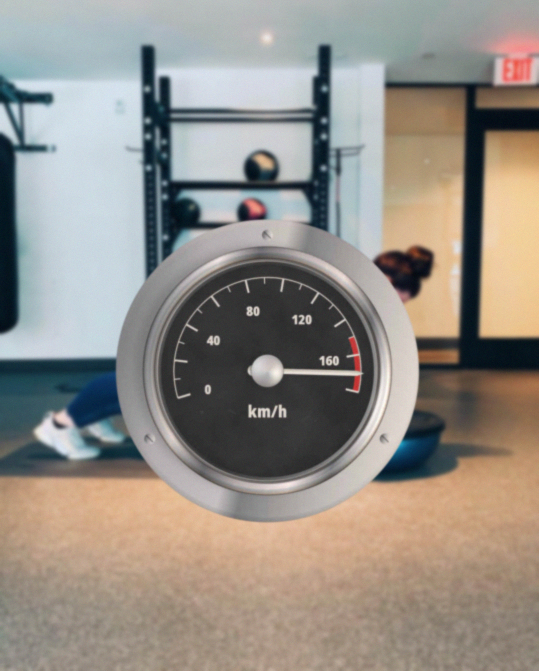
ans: {"value": 170, "unit": "km/h"}
